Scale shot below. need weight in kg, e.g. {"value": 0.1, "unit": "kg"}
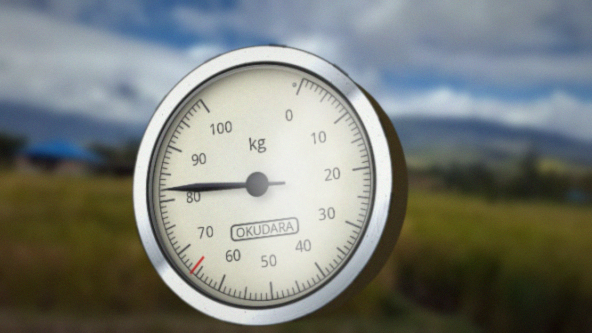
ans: {"value": 82, "unit": "kg"}
